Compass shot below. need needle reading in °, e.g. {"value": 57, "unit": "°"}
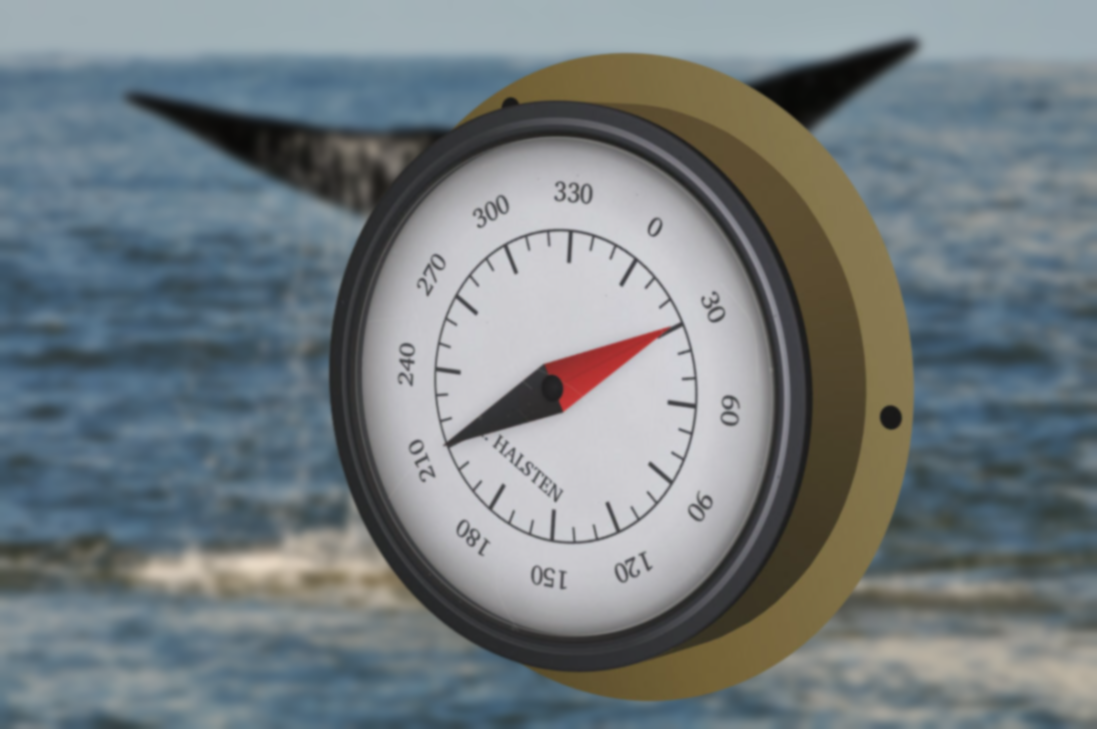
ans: {"value": 30, "unit": "°"}
